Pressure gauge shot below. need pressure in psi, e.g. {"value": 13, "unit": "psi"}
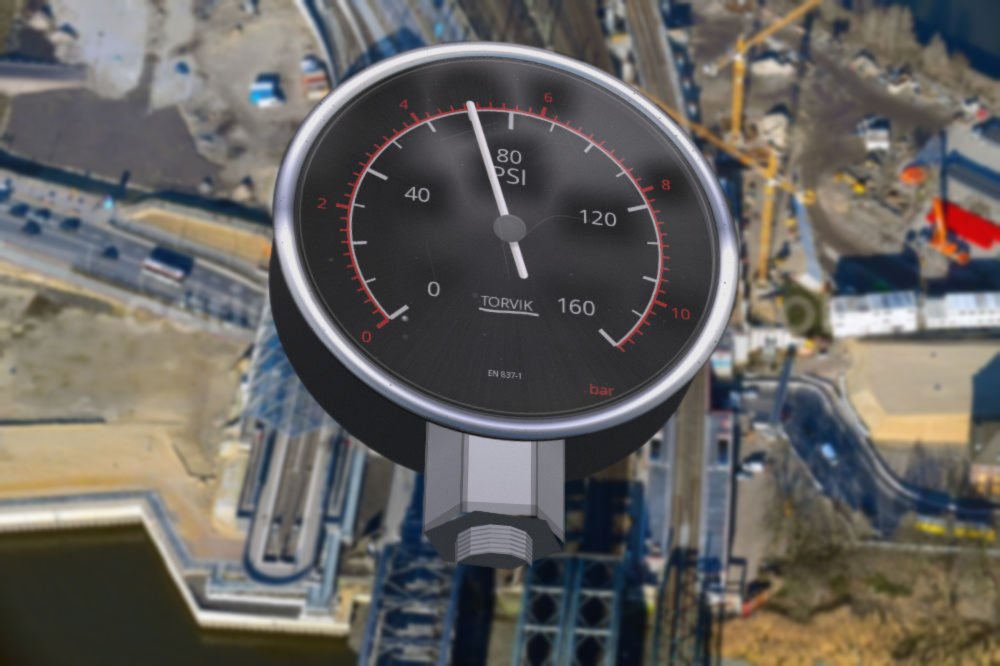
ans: {"value": 70, "unit": "psi"}
